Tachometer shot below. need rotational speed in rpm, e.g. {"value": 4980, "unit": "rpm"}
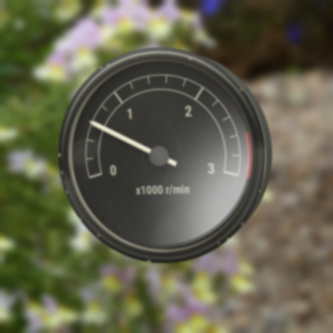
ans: {"value": 600, "unit": "rpm"}
